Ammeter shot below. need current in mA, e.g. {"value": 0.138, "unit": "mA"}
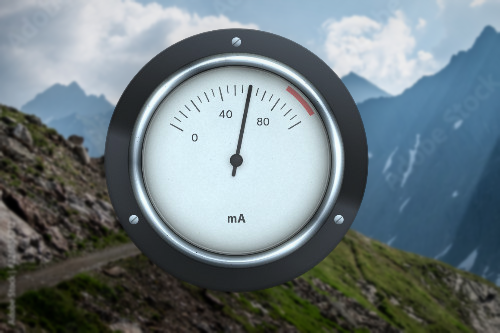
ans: {"value": 60, "unit": "mA"}
